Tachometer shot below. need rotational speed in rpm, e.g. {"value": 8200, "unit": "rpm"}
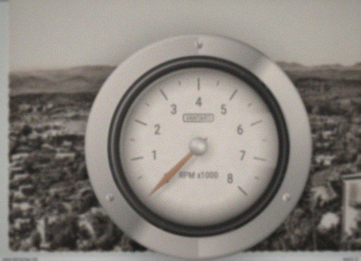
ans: {"value": 0, "unit": "rpm"}
